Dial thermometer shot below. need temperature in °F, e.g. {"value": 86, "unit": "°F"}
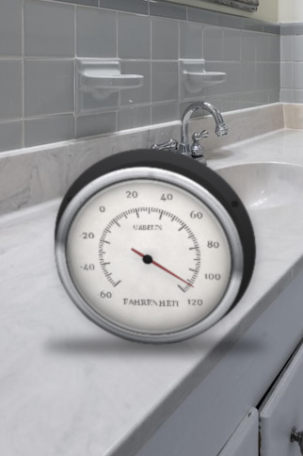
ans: {"value": 110, "unit": "°F"}
